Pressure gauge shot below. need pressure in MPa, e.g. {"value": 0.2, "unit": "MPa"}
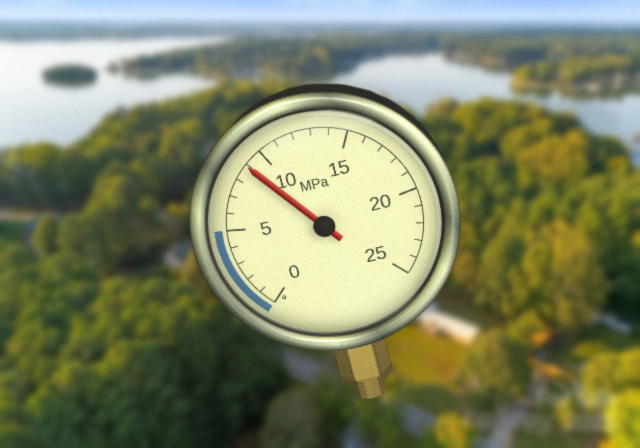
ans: {"value": 9, "unit": "MPa"}
